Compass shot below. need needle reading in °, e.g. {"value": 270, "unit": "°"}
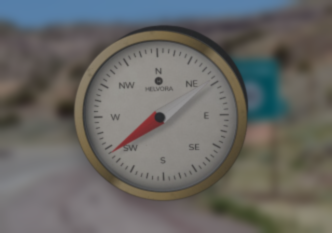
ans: {"value": 235, "unit": "°"}
